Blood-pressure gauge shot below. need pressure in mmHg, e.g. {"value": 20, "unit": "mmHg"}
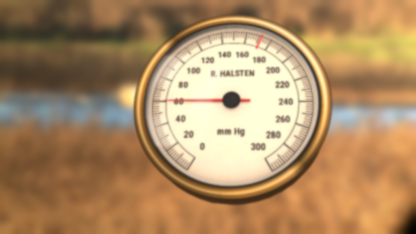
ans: {"value": 60, "unit": "mmHg"}
